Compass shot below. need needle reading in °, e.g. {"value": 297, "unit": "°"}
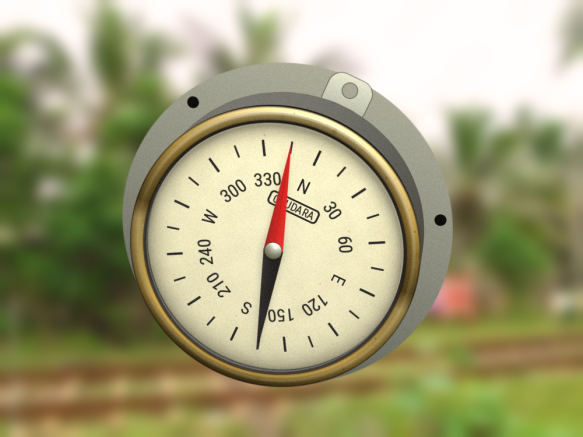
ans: {"value": 345, "unit": "°"}
